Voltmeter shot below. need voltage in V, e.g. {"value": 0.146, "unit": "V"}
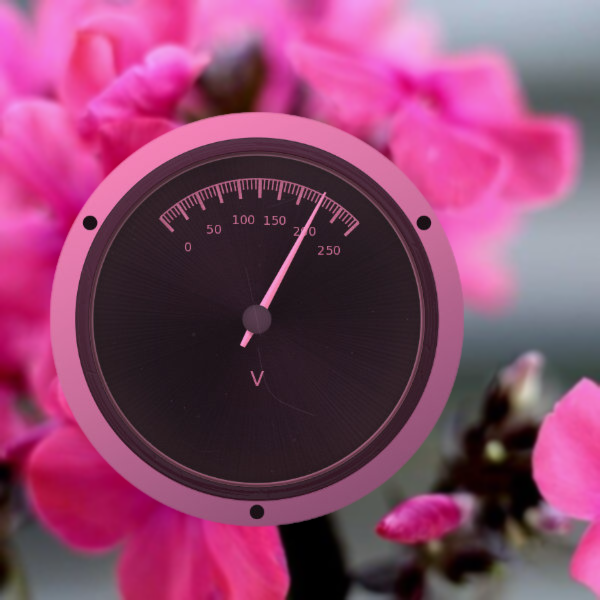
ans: {"value": 200, "unit": "V"}
